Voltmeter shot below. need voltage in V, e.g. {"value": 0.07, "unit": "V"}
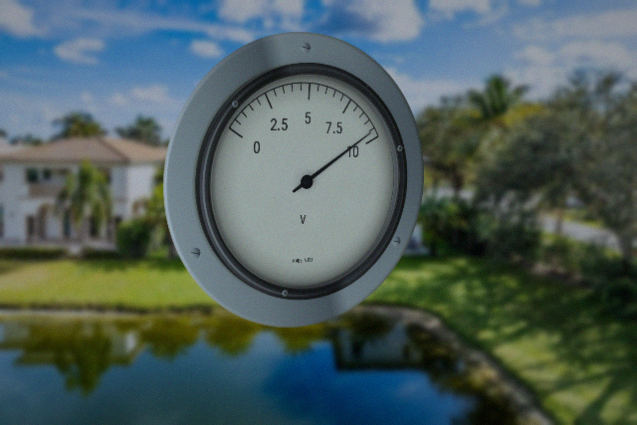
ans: {"value": 9.5, "unit": "V"}
